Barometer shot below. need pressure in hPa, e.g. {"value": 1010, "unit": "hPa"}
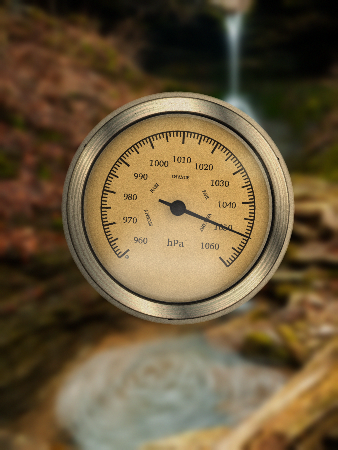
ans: {"value": 1050, "unit": "hPa"}
